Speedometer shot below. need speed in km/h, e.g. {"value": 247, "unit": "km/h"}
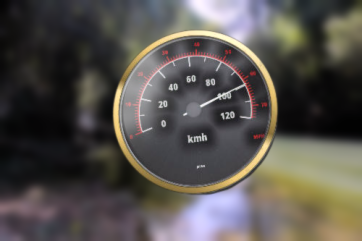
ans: {"value": 100, "unit": "km/h"}
